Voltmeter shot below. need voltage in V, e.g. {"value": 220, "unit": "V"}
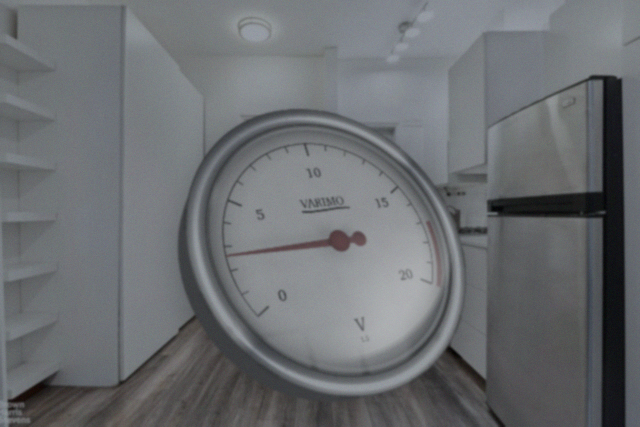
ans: {"value": 2.5, "unit": "V"}
